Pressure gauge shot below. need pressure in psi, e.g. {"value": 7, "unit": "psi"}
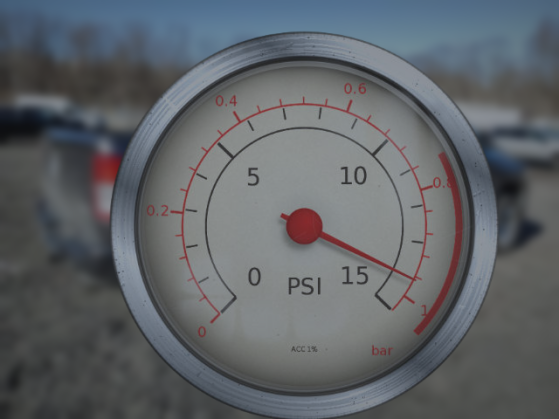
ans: {"value": 14, "unit": "psi"}
